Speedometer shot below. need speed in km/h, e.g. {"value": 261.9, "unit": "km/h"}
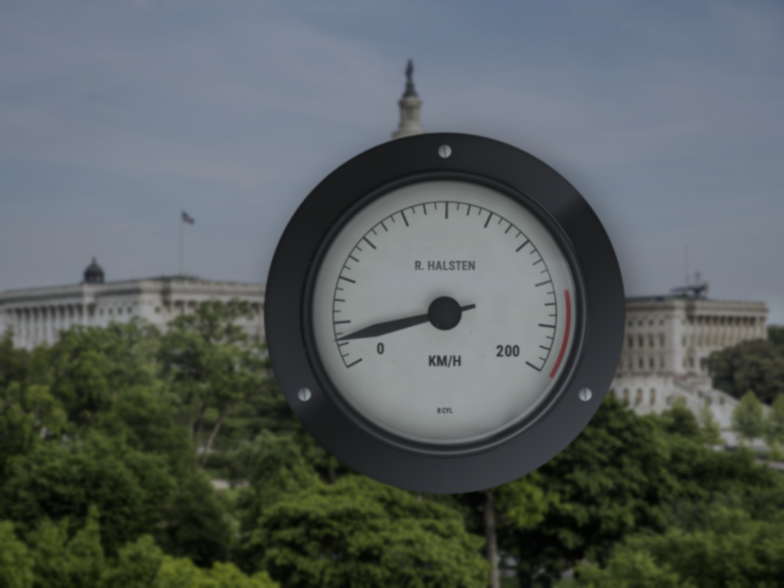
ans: {"value": 12.5, "unit": "km/h"}
